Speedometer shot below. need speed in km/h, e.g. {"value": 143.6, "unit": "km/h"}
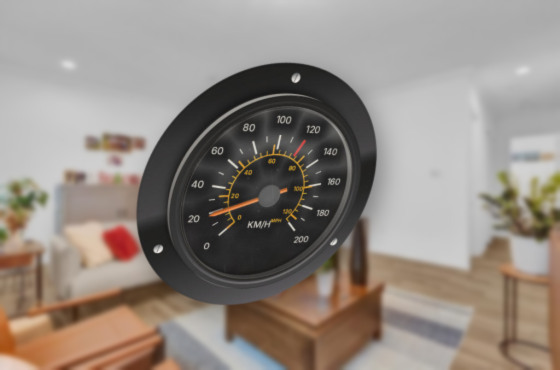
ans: {"value": 20, "unit": "km/h"}
